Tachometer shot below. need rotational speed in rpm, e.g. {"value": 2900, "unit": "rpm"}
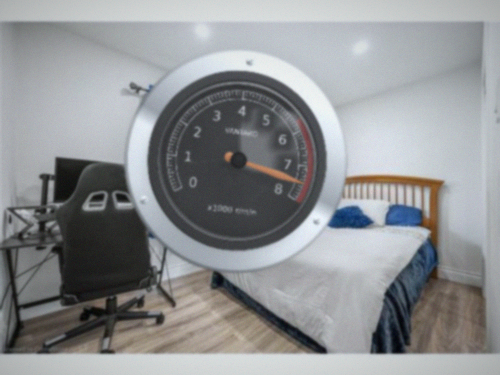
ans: {"value": 7500, "unit": "rpm"}
